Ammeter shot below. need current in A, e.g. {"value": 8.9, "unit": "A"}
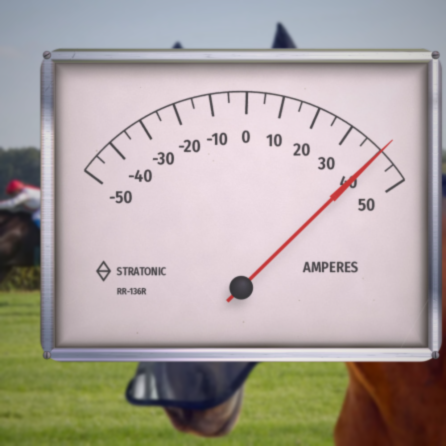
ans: {"value": 40, "unit": "A"}
